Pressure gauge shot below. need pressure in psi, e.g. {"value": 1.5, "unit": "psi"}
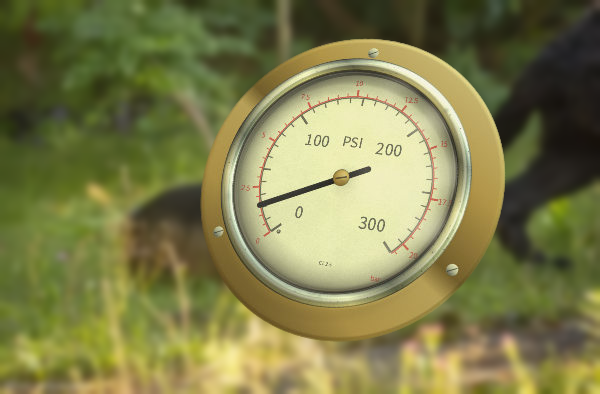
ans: {"value": 20, "unit": "psi"}
